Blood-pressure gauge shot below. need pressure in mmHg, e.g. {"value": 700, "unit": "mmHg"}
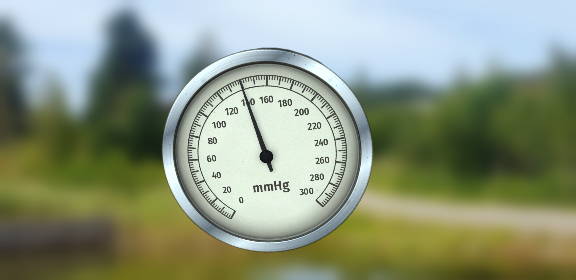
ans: {"value": 140, "unit": "mmHg"}
